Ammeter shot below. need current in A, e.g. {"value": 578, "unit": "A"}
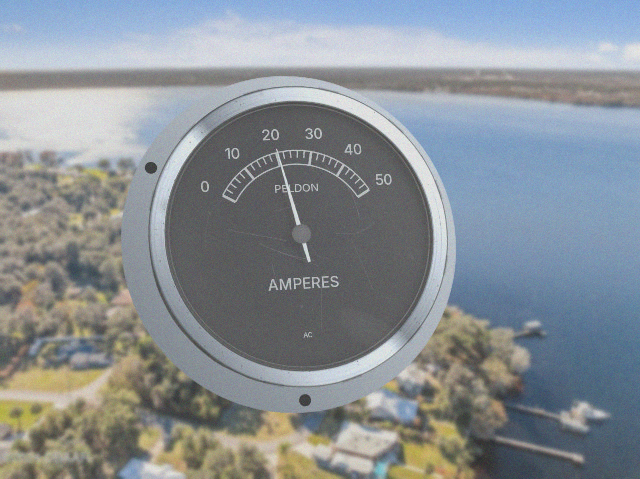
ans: {"value": 20, "unit": "A"}
